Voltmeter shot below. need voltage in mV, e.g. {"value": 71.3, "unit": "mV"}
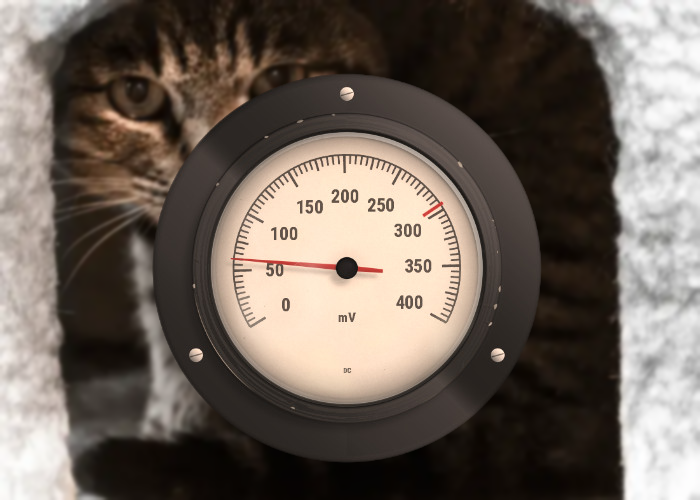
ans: {"value": 60, "unit": "mV"}
